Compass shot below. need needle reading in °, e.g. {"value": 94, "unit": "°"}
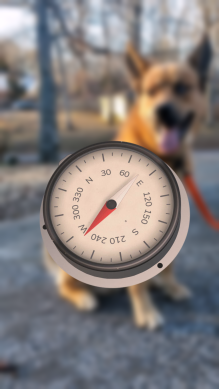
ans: {"value": 260, "unit": "°"}
